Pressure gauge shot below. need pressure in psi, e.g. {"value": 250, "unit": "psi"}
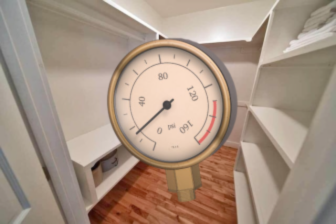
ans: {"value": 15, "unit": "psi"}
